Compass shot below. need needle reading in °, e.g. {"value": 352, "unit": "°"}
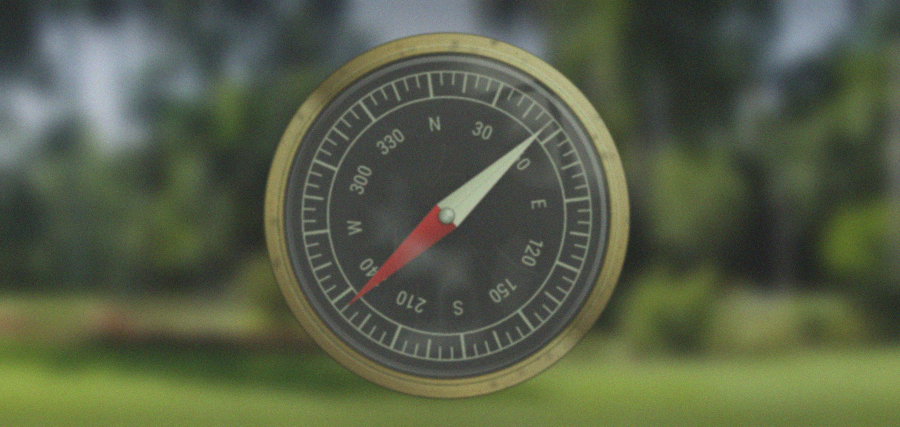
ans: {"value": 235, "unit": "°"}
